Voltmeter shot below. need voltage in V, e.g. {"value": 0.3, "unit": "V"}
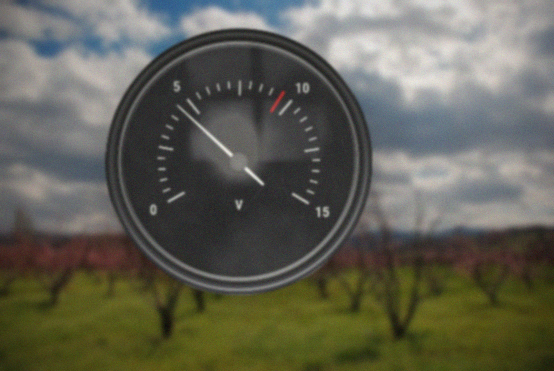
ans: {"value": 4.5, "unit": "V"}
